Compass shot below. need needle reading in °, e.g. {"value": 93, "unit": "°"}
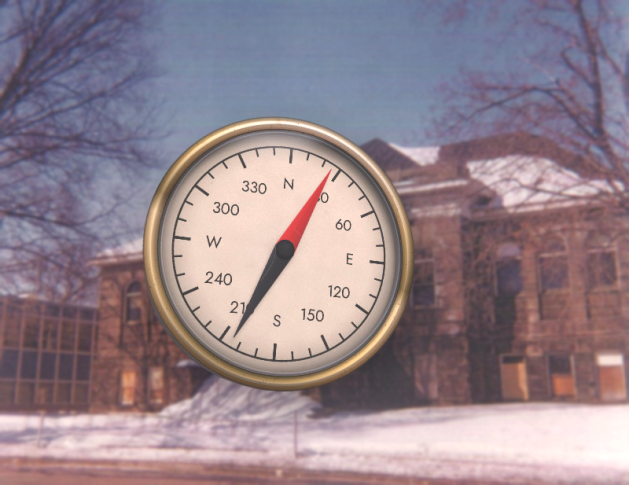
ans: {"value": 25, "unit": "°"}
